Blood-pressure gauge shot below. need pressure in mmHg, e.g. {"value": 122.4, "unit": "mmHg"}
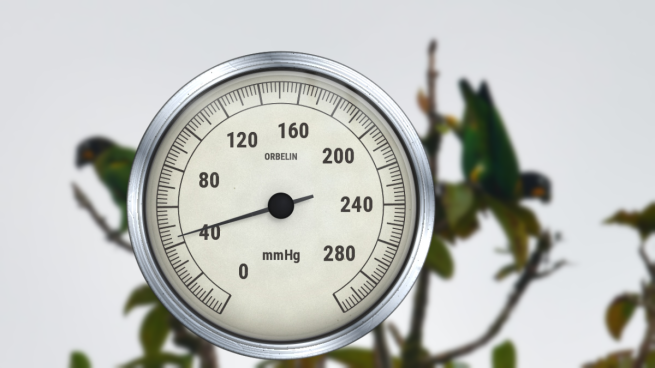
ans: {"value": 44, "unit": "mmHg"}
